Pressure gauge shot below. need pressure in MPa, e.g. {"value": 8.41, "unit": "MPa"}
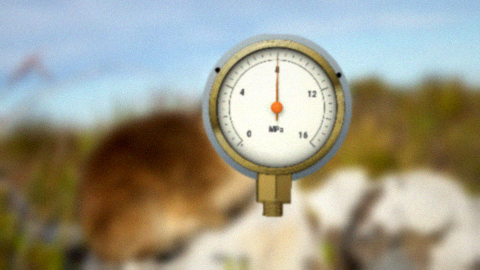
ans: {"value": 8, "unit": "MPa"}
